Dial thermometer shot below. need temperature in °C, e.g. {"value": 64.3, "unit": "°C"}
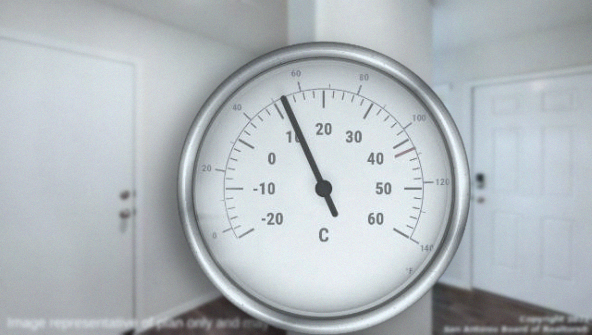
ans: {"value": 12, "unit": "°C"}
